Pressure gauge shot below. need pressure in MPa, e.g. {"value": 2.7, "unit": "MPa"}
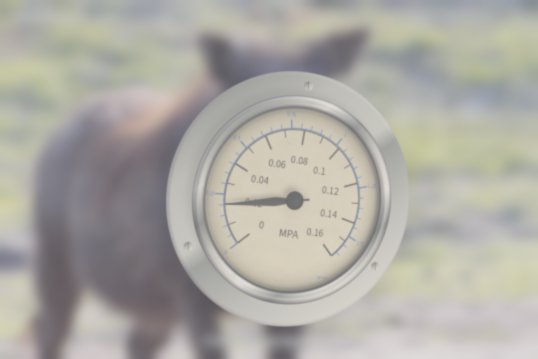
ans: {"value": 0.02, "unit": "MPa"}
